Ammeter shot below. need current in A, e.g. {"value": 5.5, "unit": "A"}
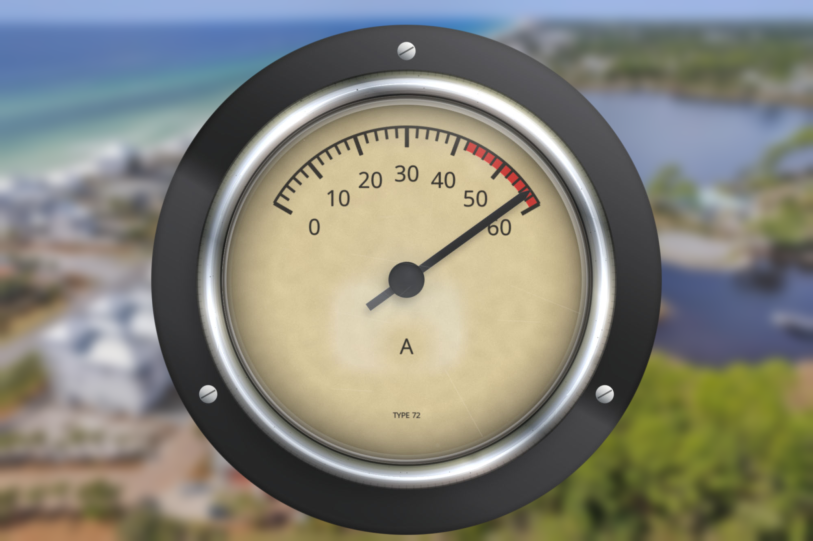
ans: {"value": 57, "unit": "A"}
